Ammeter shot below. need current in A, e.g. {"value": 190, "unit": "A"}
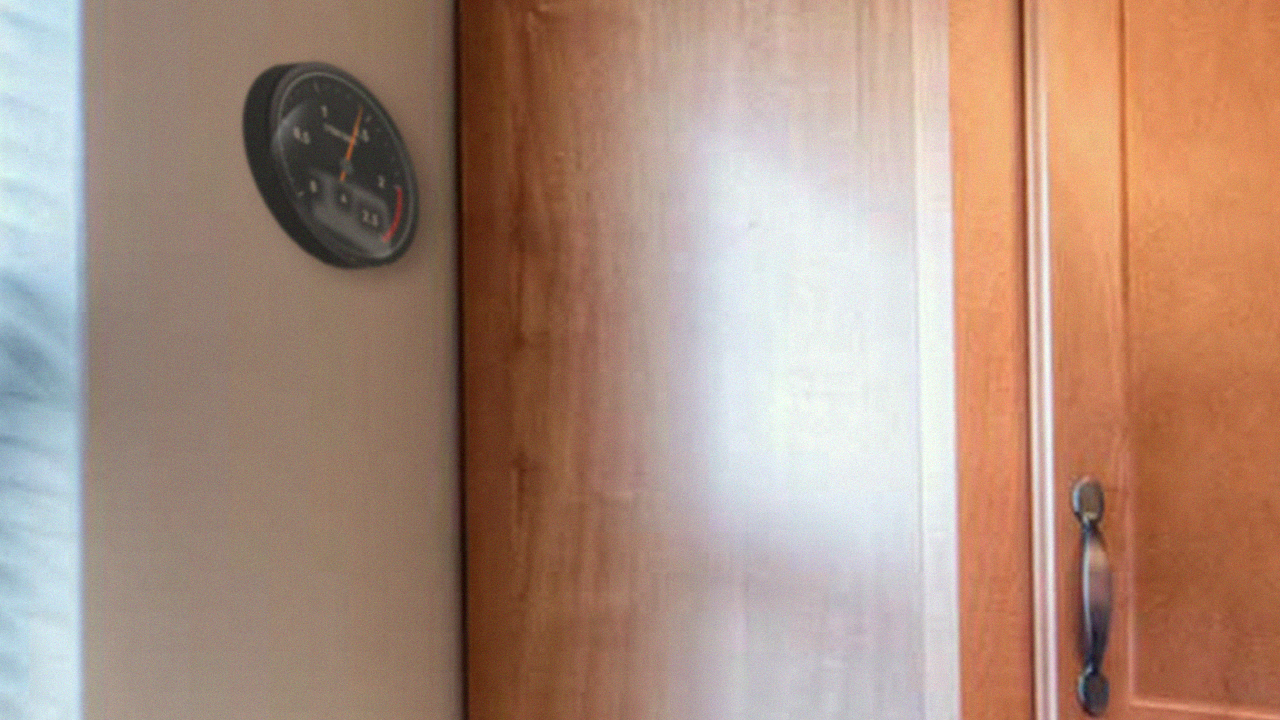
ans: {"value": 1.4, "unit": "A"}
